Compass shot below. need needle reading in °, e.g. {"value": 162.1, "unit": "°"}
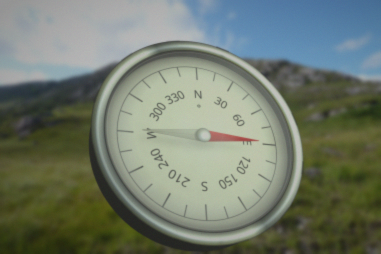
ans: {"value": 90, "unit": "°"}
